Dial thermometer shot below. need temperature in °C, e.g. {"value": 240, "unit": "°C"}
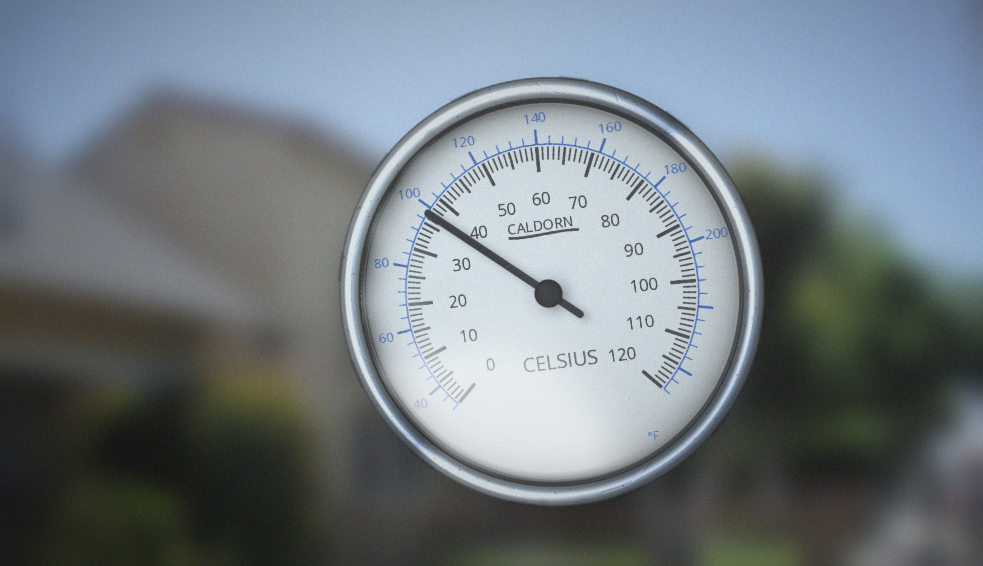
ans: {"value": 37, "unit": "°C"}
